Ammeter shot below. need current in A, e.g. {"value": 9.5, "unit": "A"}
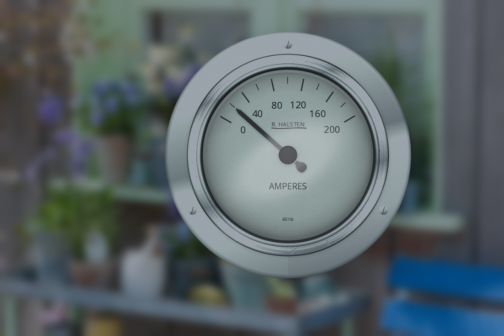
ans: {"value": 20, "unit": "A"}
